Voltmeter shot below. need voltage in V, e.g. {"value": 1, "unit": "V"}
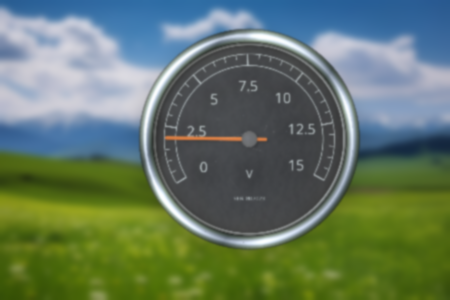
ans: {"value": 2, "unit": "V"}
